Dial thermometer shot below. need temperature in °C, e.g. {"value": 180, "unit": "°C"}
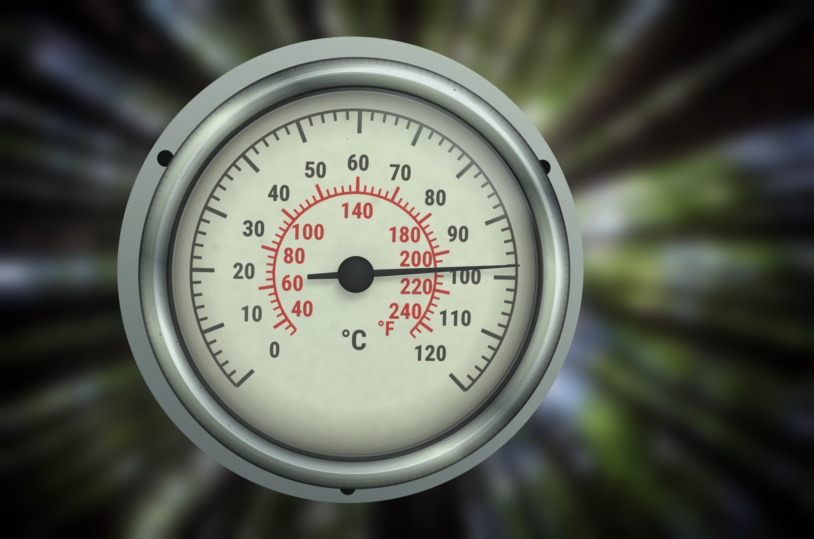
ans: {"value": 98, "unit": "°C"}
